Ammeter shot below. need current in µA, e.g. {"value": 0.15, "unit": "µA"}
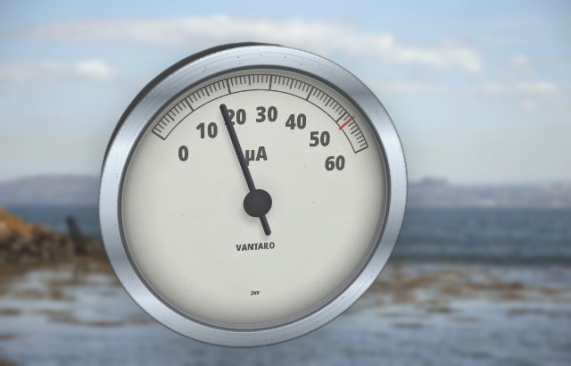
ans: {"value": 17, "unit": "µA"}
